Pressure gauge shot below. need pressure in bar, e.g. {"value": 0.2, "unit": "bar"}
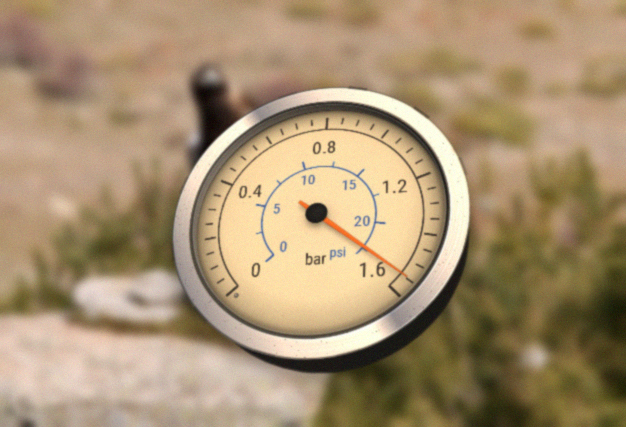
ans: {"value": 1.55, "unit": "bar"}
